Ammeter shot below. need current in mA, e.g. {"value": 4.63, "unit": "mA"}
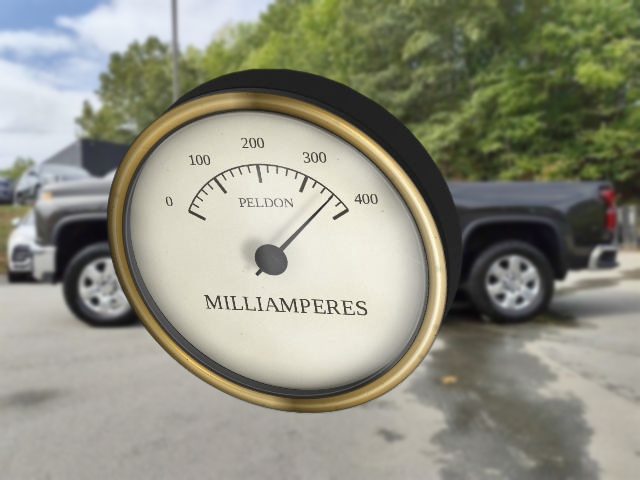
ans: {"value": 360, "unit": "mA"}
